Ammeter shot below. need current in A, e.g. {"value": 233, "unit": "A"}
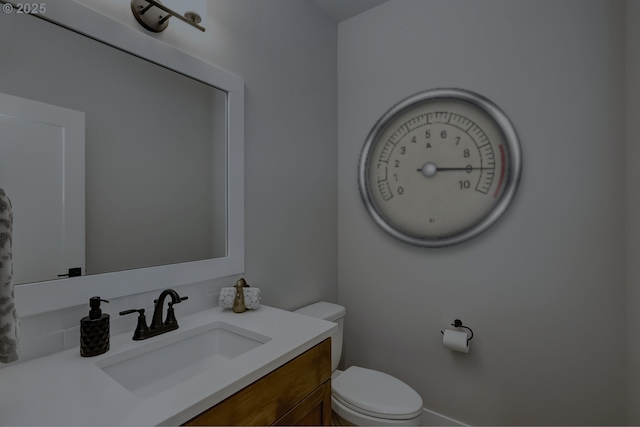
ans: {"value": 9, "unit": "A"}
